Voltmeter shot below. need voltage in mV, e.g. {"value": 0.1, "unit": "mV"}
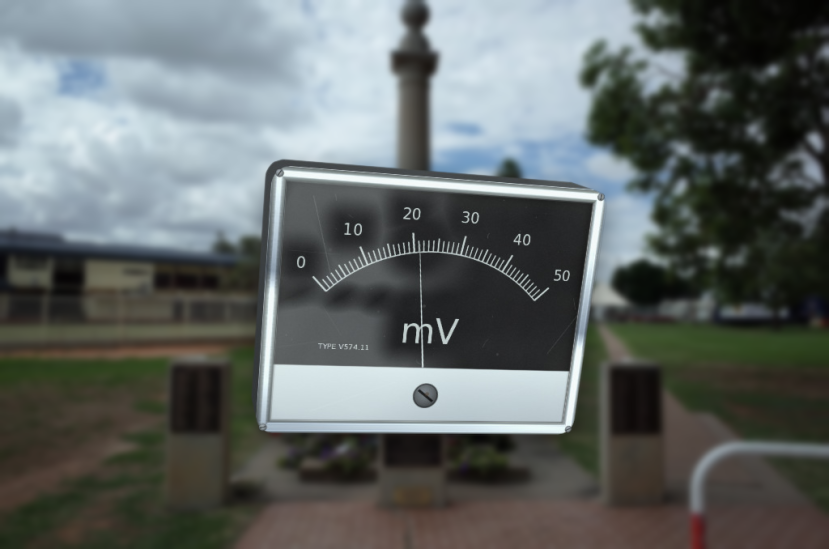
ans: {"value": 21, "unit": "mV"}
